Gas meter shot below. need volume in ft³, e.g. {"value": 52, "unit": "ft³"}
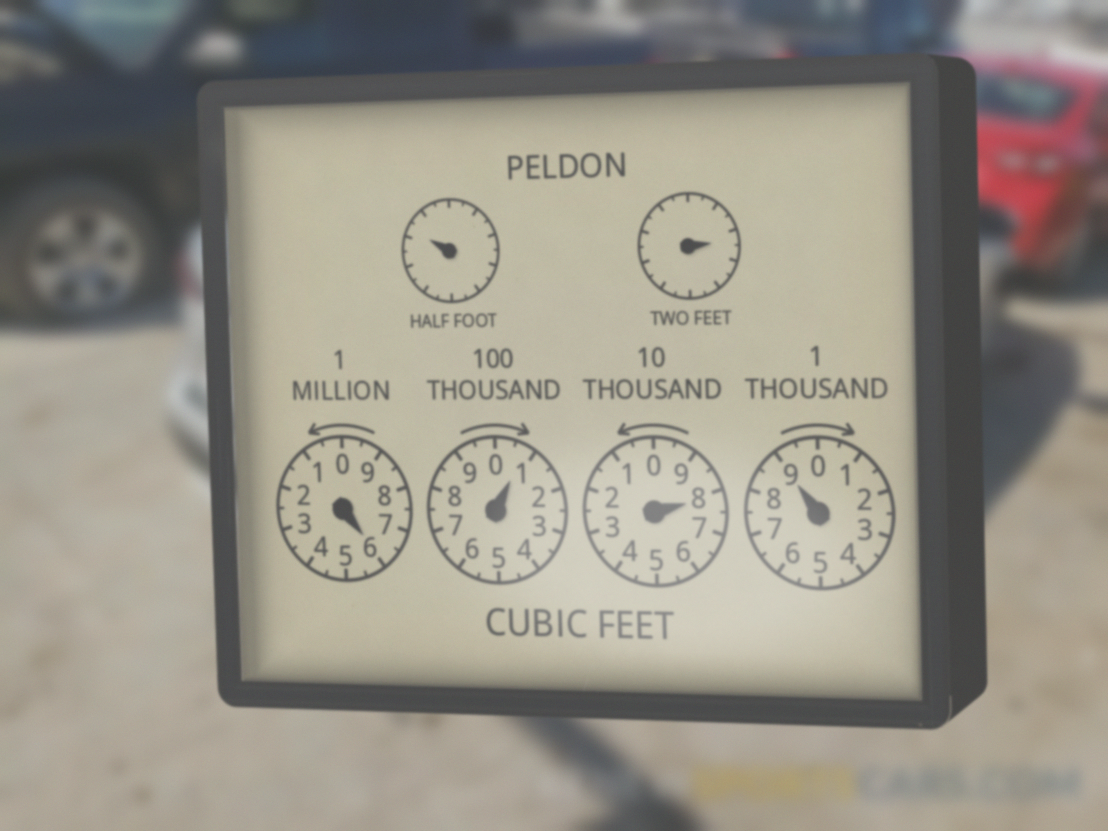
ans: {"value": 607900, "unit": "ft³"}
